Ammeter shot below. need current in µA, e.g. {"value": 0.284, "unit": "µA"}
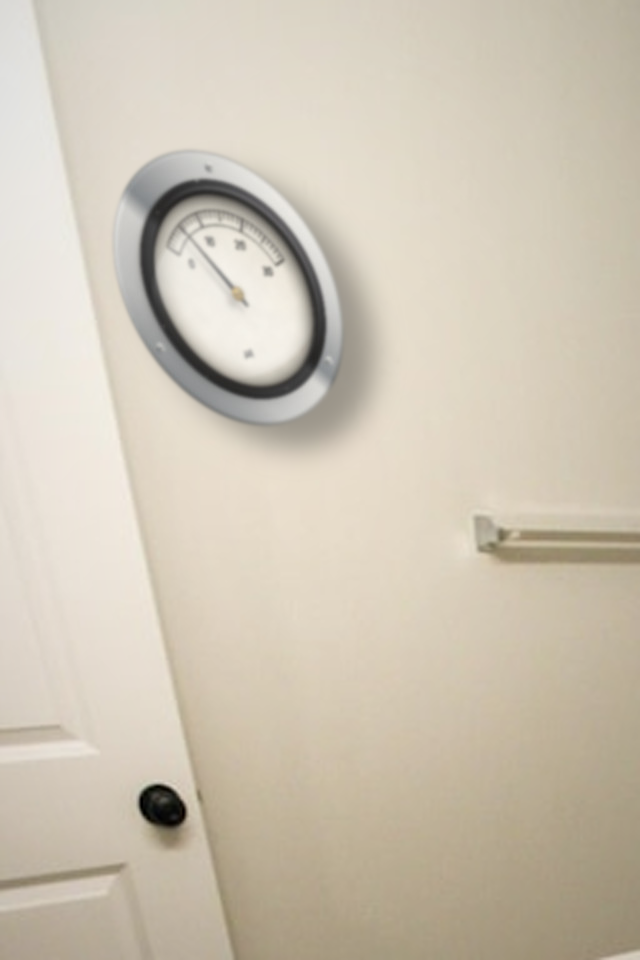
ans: {"value": 5, "unit": "µA"}
